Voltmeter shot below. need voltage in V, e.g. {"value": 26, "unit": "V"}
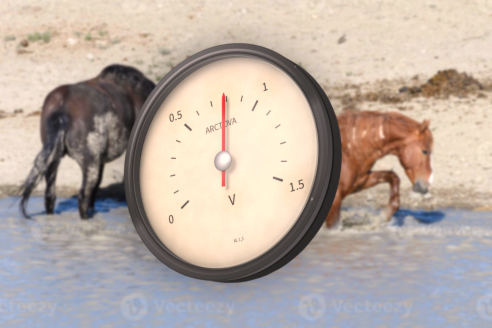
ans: {"value": 0.8, "unit": "V"}
